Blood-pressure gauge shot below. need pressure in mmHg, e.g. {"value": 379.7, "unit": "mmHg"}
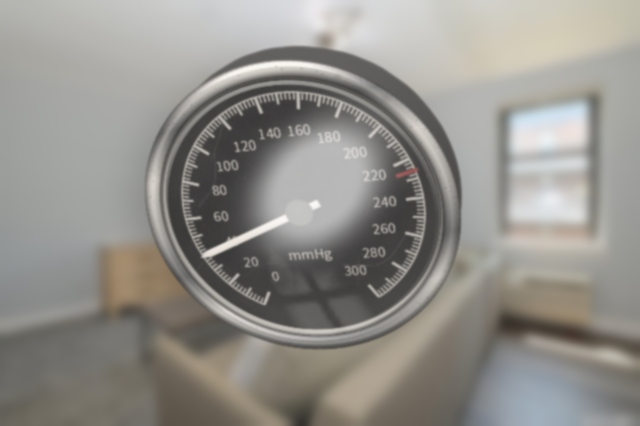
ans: {"value": 40, "unit": "mmHg"}
